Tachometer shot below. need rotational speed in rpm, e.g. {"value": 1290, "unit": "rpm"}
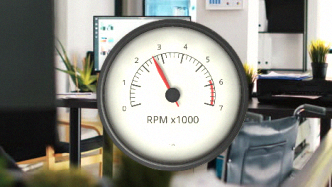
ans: {"value": 2600, "unit": "rpm"}
